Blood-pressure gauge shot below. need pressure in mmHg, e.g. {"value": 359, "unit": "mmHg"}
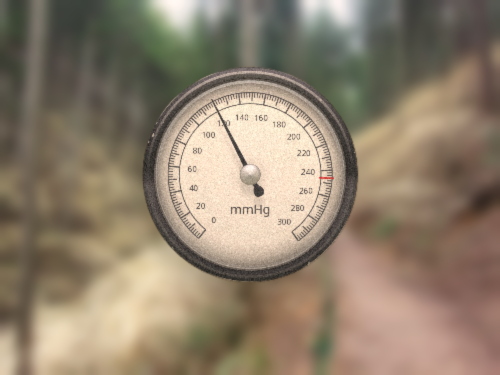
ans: {"value": 120, "unit": "mmHg"}
